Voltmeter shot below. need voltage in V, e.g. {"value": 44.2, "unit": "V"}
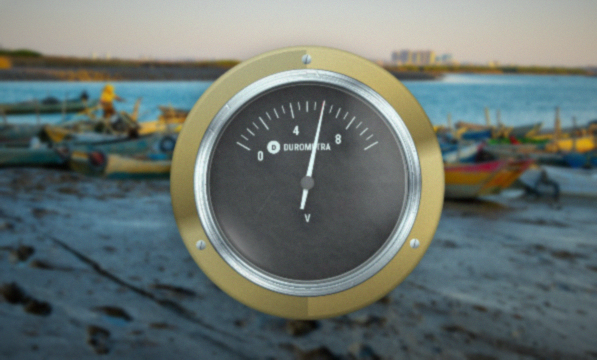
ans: {"value": 6, "unit": "V"}
